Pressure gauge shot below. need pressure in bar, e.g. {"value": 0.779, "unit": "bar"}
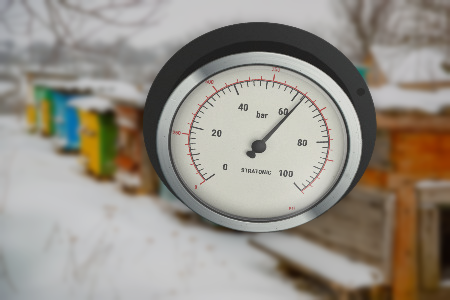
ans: {"value": 62, "unit": "bar"}
